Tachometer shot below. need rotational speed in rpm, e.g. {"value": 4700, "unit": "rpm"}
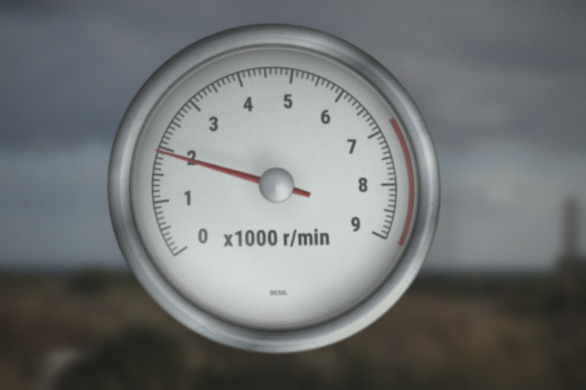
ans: {"value": 1900, "unit": "rpm"}
